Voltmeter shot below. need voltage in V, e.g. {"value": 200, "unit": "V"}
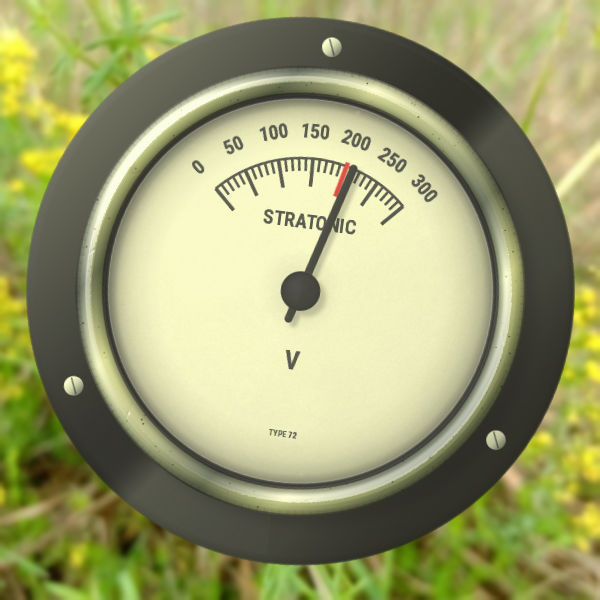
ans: {"value": 210, "unit": "V"}
